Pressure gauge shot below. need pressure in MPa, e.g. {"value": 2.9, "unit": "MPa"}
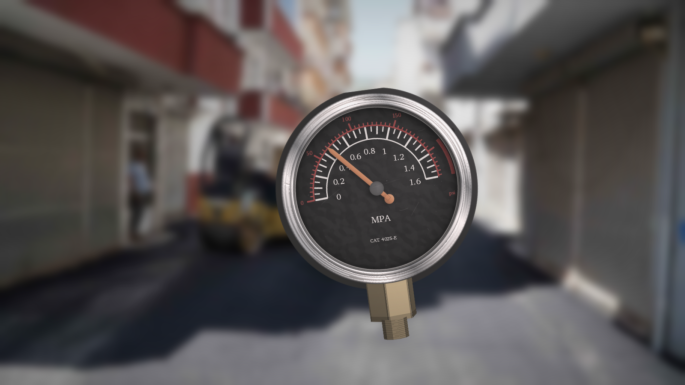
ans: {"value": 0.45, "unit": "MPa"}
